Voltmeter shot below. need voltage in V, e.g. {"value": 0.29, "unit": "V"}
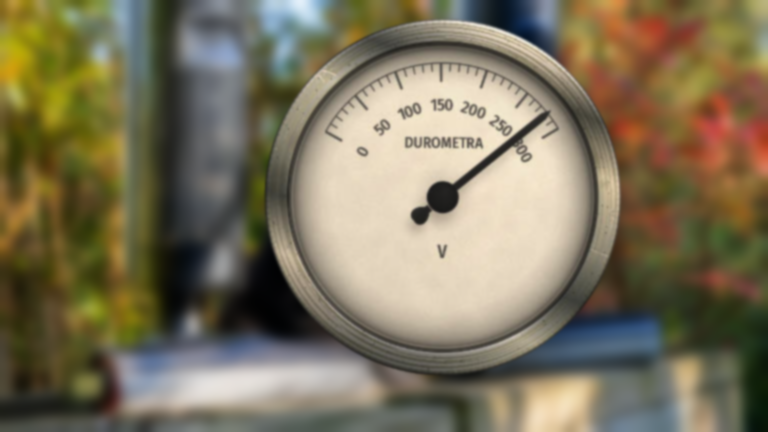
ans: {"value": 280, "unit": "V"}
